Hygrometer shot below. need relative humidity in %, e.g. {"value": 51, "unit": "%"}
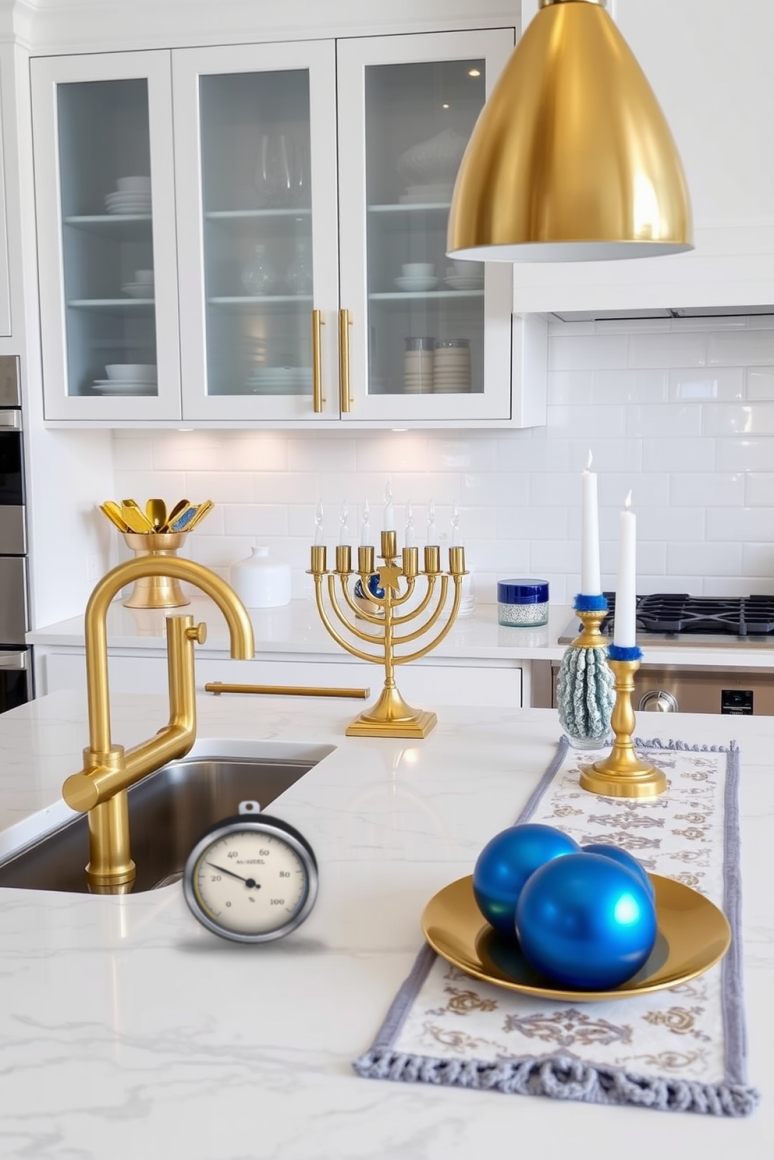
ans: {"value": 28, "unit": "%"}
